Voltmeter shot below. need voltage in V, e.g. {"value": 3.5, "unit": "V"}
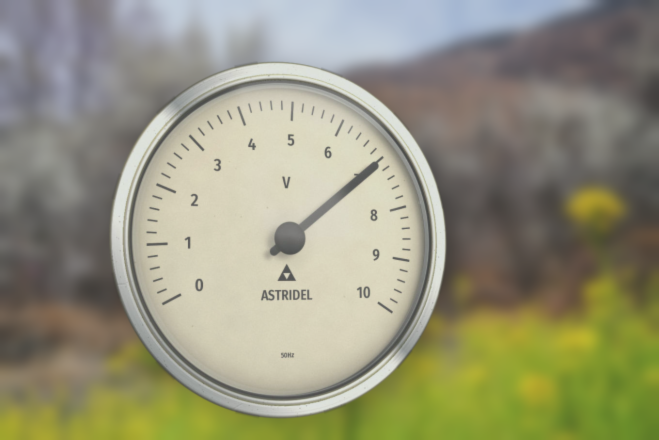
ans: {"value": 7, "unit": "V"}
